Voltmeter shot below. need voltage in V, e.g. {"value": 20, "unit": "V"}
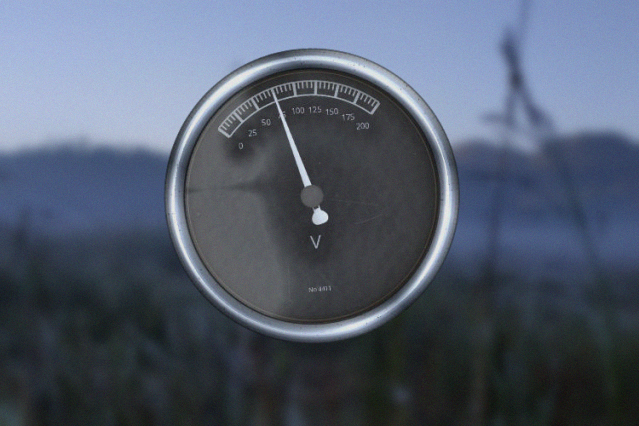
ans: {"value": 75, "unit": "V"}
